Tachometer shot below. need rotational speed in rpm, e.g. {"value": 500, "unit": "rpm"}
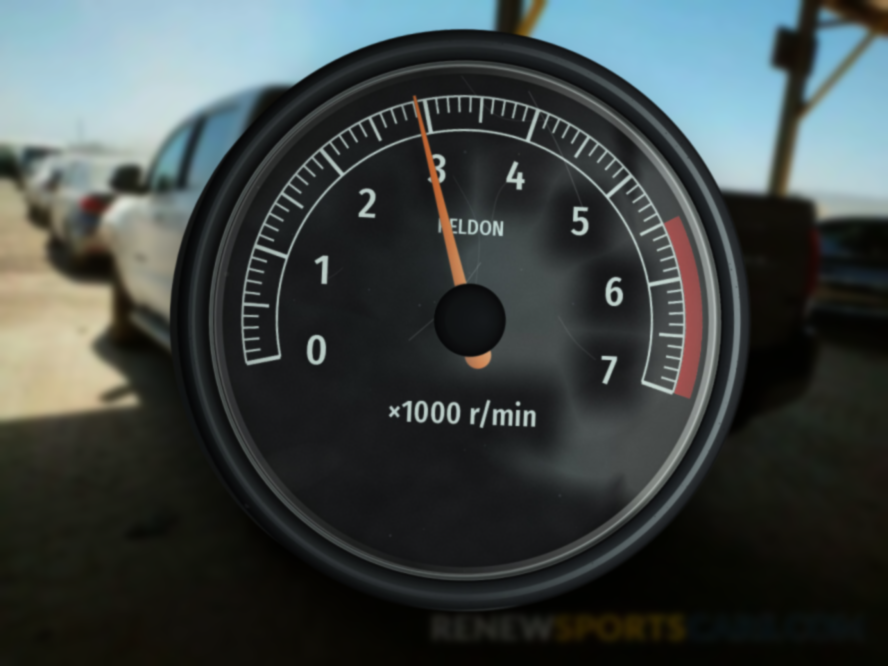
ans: {"value": 2900, "unit": "rpm"}
